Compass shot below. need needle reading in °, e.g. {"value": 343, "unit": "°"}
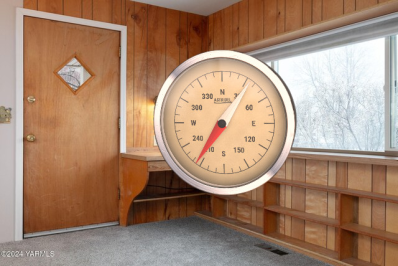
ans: {"value": 215, "unit": "°"}
